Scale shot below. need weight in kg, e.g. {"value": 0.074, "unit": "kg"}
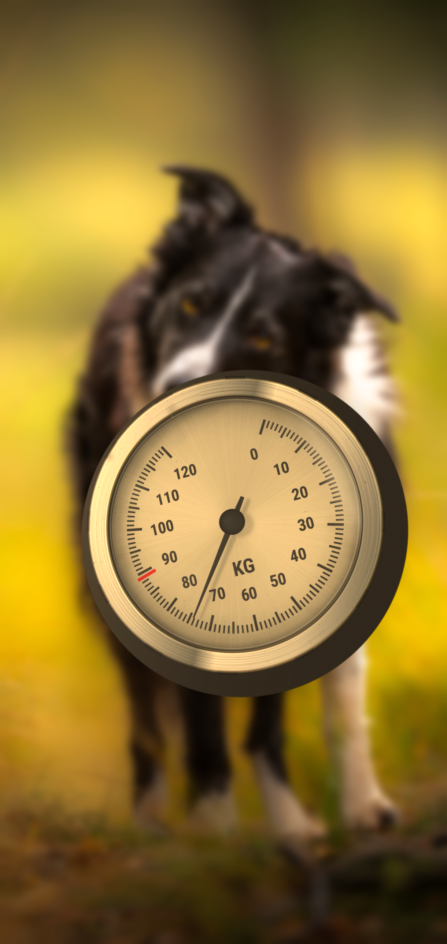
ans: {"value": 74, "unit": "kg"}
